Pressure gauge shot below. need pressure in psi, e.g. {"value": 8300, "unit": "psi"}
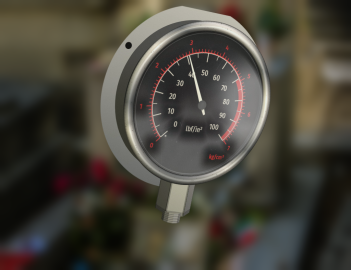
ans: {"value": 40, "unit": "psi"}
